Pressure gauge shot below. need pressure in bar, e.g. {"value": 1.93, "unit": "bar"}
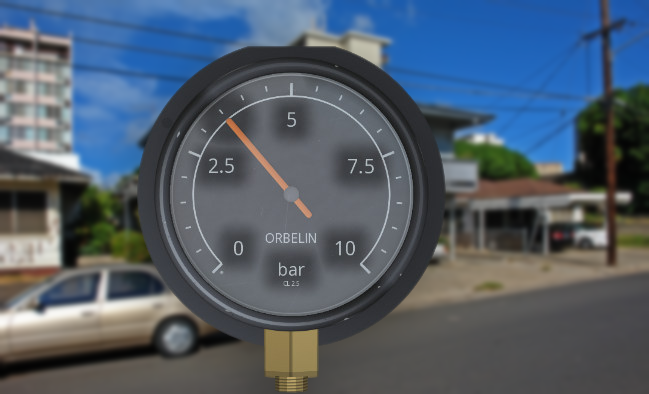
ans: {"value": 3.5, "unit": "bar"}
